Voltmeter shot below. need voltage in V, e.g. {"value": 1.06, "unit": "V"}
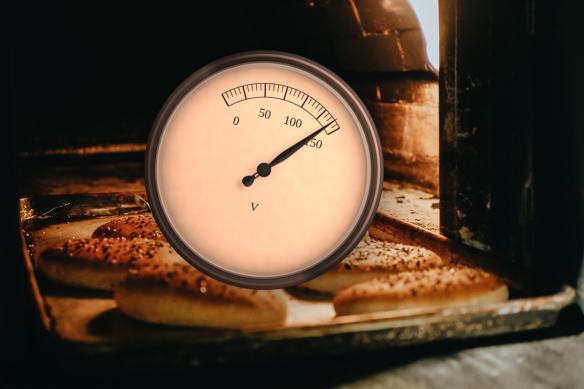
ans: {"value": 140, "unit": "V"}
